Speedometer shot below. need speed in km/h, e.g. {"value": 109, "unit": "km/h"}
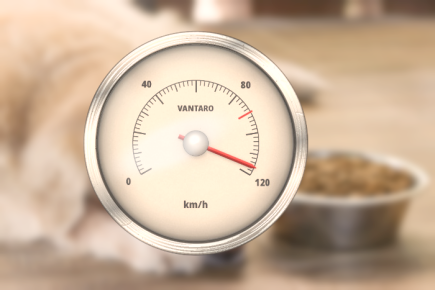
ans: {"value": 116, "unit": "km/h"}
